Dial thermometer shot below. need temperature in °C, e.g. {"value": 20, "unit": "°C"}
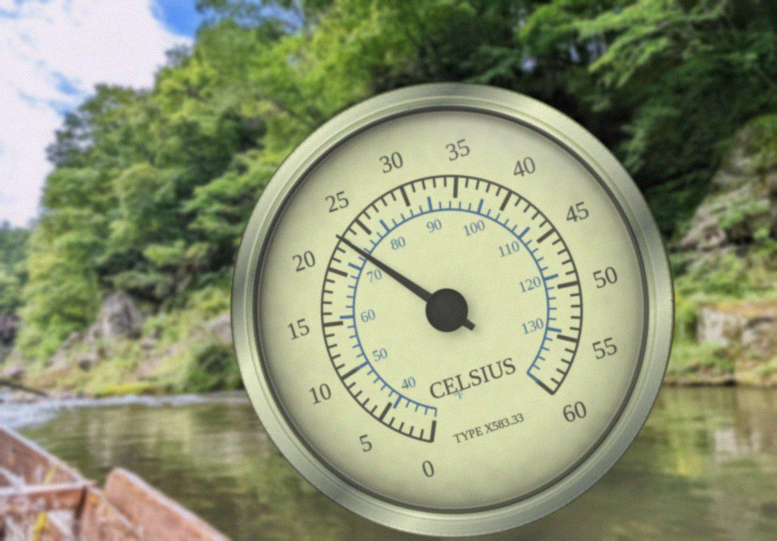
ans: {"value": 23, "unit": "°C"}
